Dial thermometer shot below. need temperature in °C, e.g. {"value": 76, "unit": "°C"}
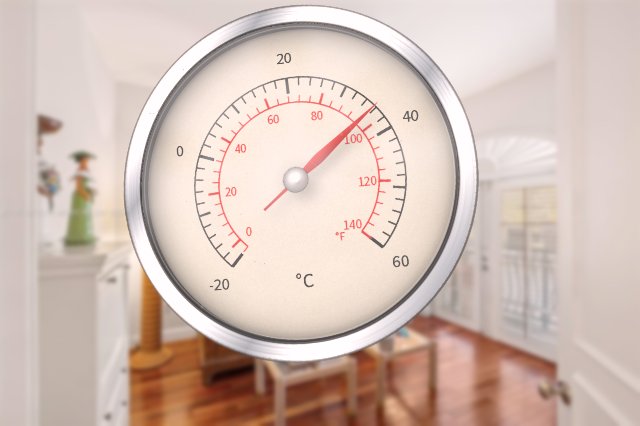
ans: {"value": 36, "unit": "°C"}
